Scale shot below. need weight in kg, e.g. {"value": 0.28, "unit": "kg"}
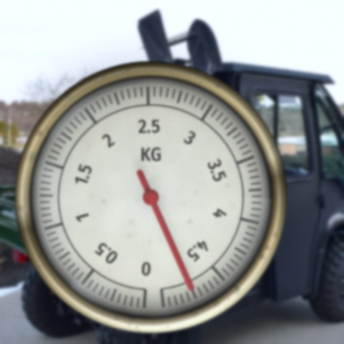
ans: {"value": 4.75, "unit": "kg"}
